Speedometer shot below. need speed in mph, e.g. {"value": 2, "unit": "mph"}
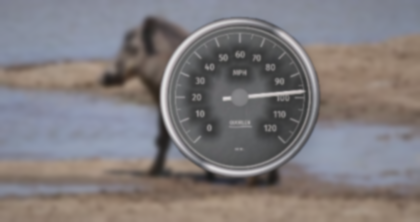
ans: {"value": 97.5, "unit": "mph"}
